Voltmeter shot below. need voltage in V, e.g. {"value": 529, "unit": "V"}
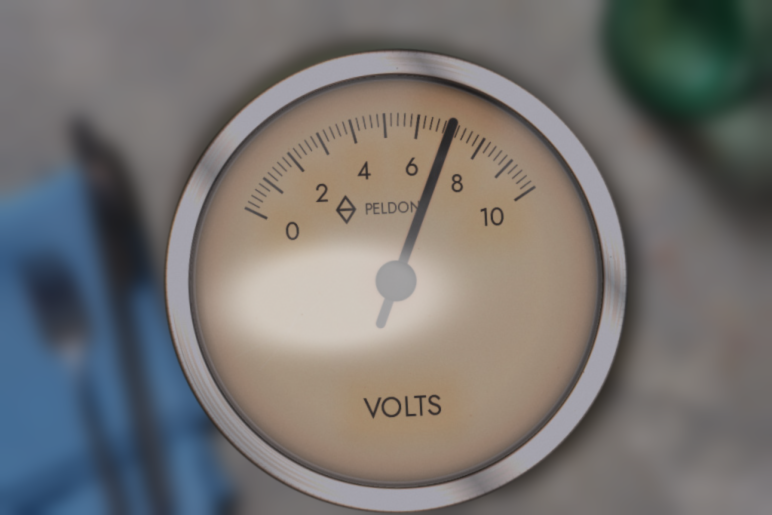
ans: {"value": 7, "unit": "V"}
